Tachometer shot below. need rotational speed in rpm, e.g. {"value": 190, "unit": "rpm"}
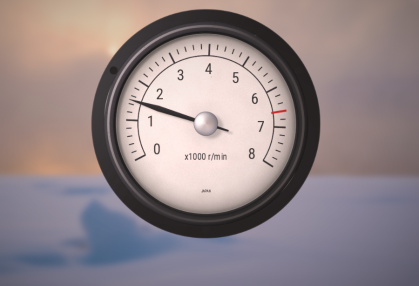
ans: {"value": 1500, "unit": "rpm"}
